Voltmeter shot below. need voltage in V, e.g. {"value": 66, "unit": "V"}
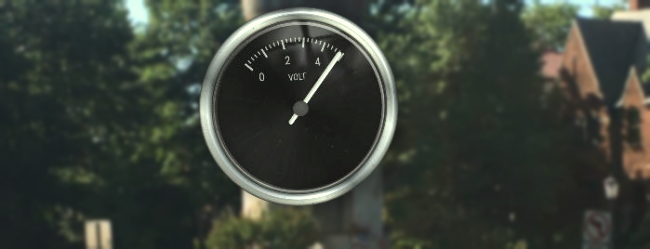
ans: {"value": 4.8, "unit": "V"}
